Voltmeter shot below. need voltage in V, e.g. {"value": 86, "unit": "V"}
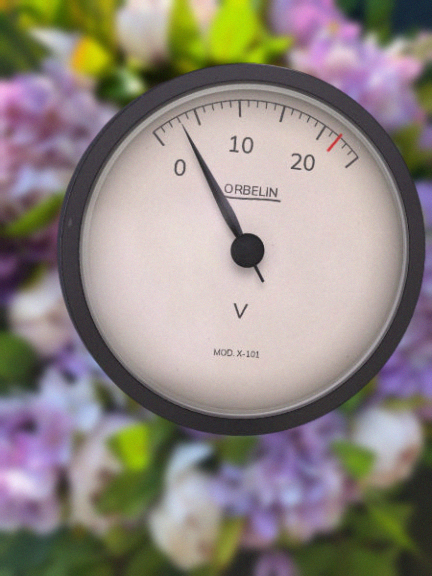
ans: {"value": 3, "unit": "V"}
